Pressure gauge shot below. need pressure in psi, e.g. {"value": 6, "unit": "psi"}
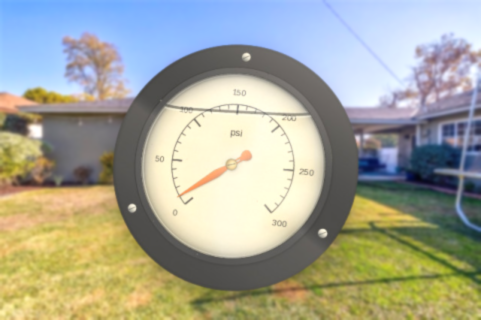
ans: {"value": 10, "unit": "psi"}
